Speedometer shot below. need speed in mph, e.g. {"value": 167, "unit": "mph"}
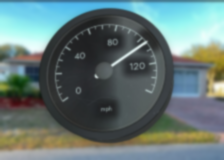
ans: {"value": 105, "unit": "mph"}
